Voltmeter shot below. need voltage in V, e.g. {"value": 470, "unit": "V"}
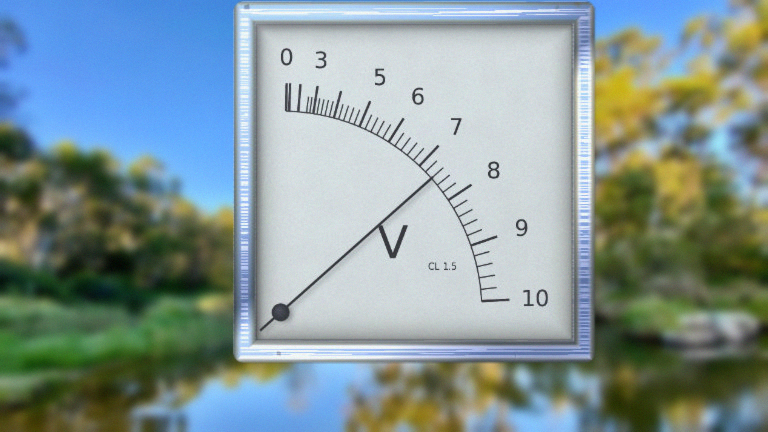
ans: {"value": 7.4, "unit": "V"}
